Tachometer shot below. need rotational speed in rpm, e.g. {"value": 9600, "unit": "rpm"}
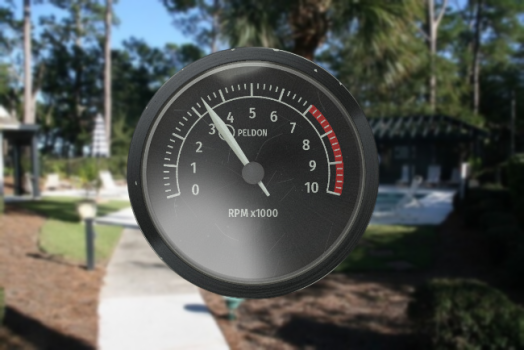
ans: {"value": 3400, "unit": "rpm"}
